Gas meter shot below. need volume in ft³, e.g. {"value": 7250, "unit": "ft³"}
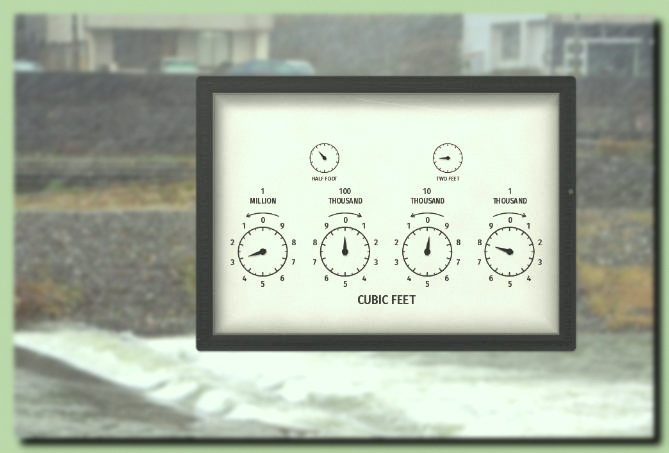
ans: {"value": 299800, "unit": "ft³"}
